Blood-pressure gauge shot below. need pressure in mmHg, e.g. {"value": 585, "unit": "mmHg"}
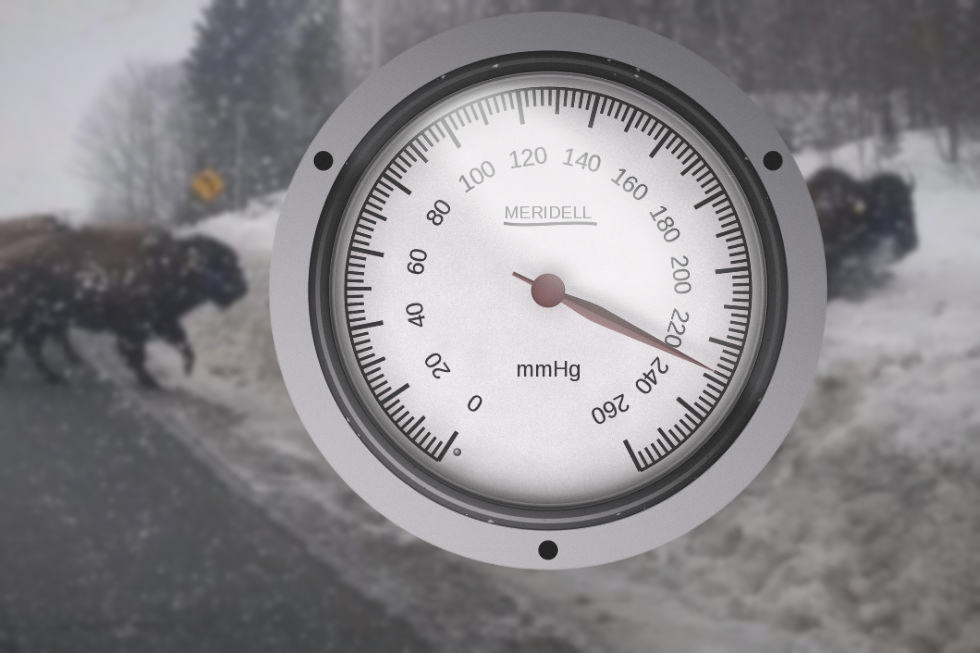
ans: {"value": 228, "unit": "mmHg"}
